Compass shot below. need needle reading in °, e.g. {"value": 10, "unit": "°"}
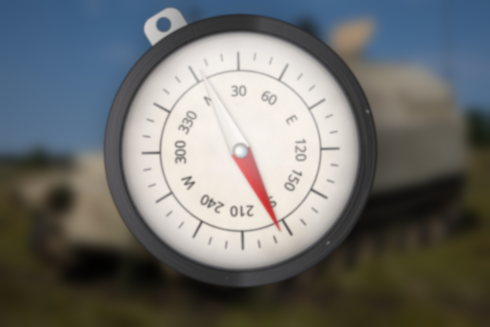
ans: {"value": 185, "unit": "°"}
